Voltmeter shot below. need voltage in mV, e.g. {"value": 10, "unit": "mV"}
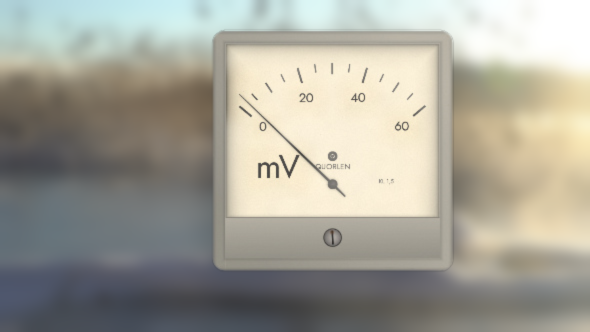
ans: {"value": 2.5, "unit": "mV"}
